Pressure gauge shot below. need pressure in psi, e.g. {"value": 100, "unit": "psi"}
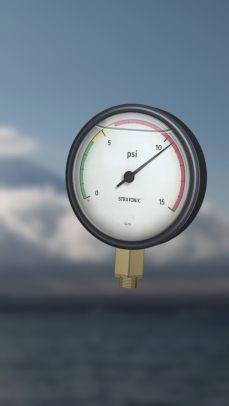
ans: {"value": 10.5, "unit": "psi"}
